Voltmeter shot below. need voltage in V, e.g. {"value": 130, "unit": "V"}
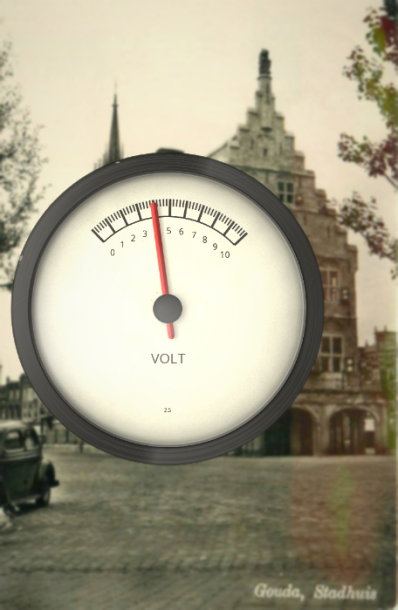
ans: {"value": 4, "unit": "V"}
